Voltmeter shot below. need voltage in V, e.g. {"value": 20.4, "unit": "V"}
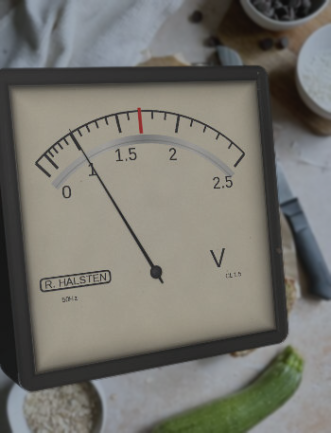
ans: {"value": 1, "unit": "V"}
